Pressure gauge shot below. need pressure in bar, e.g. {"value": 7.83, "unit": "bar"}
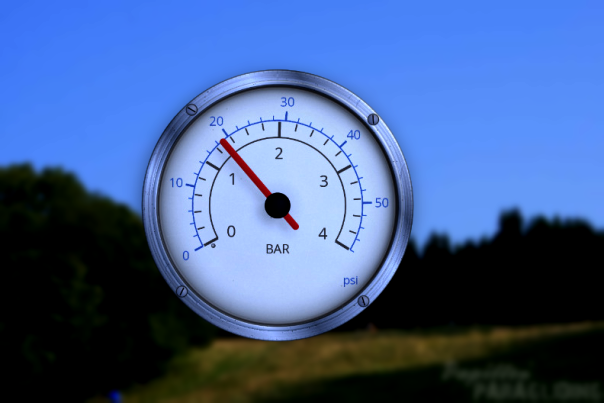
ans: {"value": 1.3, "unit": "bar"}
